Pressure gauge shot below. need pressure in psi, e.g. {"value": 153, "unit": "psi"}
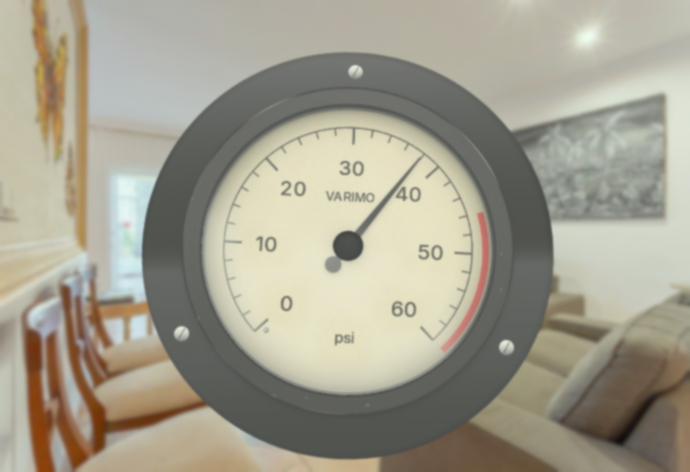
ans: {"value": 38, "unit": "psi"}
